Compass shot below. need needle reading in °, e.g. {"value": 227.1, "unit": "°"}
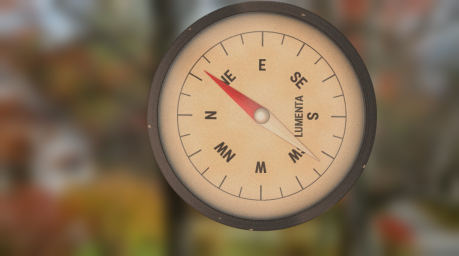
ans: {"value": 37.5, "unit": "°"}
